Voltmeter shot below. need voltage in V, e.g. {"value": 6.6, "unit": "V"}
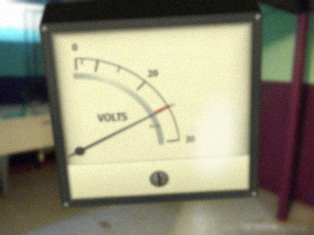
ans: {"value": 25, "unit": "V"}
